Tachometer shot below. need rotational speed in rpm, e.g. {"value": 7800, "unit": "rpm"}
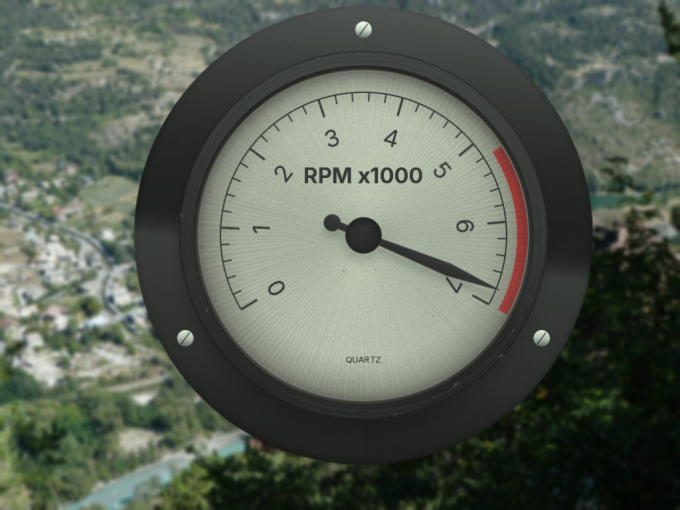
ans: {"value": 6800, "unit": "rpm"}
